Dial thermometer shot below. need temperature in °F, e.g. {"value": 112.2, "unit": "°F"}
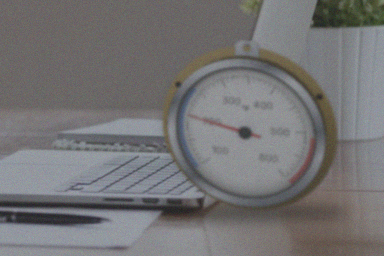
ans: {"value": 200, "unit": "°F"}
